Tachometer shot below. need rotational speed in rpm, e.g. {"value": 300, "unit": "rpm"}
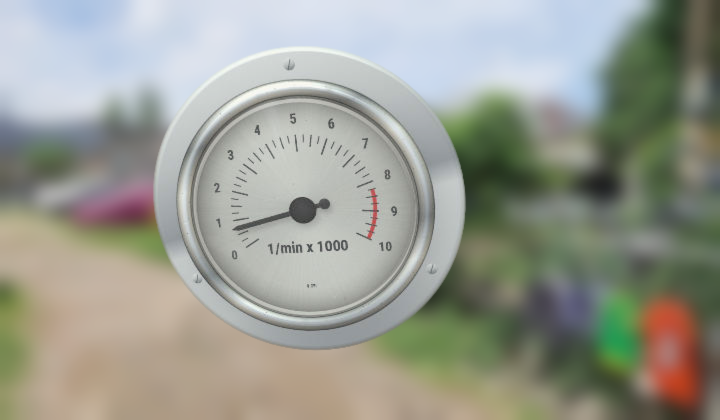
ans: {"value": 750, "unit": "rpm"}
